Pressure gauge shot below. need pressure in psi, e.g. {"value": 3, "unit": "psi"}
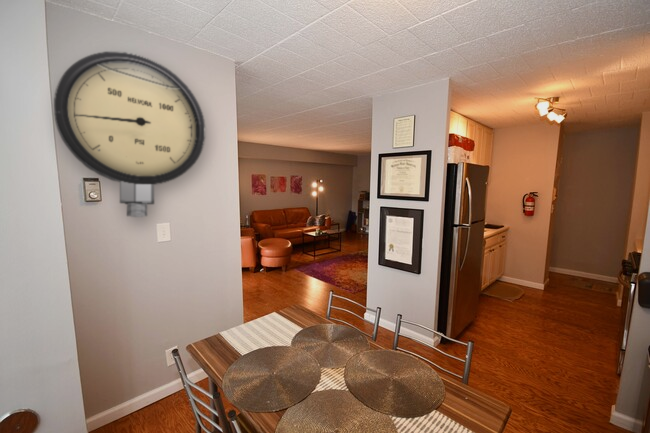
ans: {"value": 200, "unit": "psi"}
